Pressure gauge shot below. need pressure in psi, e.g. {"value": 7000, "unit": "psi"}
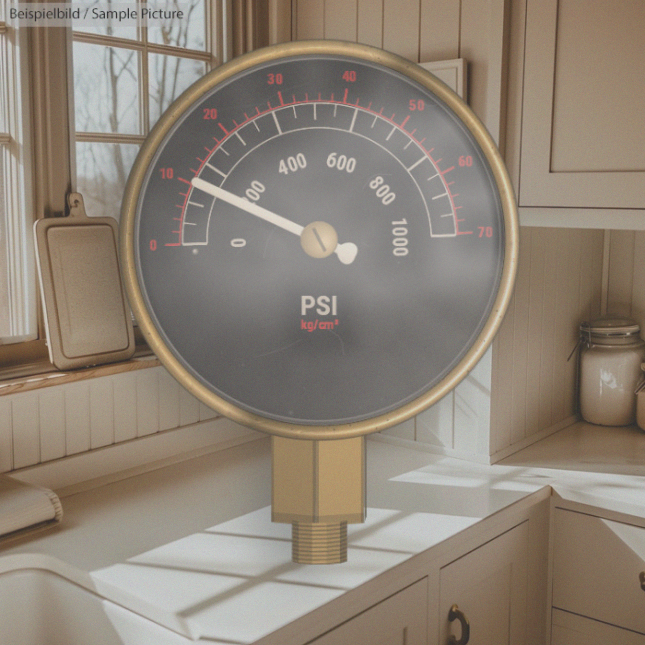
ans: {"value": 150, "unit": "psi"}
